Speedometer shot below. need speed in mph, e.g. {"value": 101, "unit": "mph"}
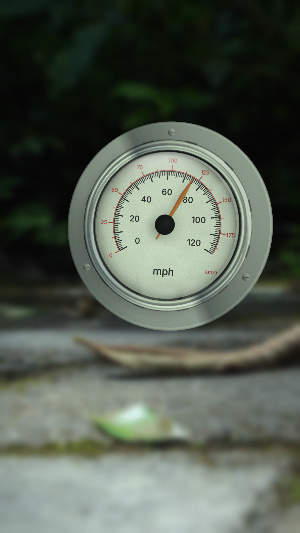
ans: {"value": 75, "unit": "mph"}
